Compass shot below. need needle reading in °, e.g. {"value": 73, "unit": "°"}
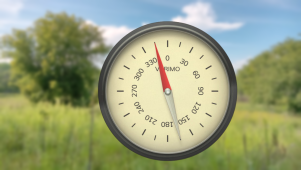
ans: {"value": 345, "unit": "°"}
